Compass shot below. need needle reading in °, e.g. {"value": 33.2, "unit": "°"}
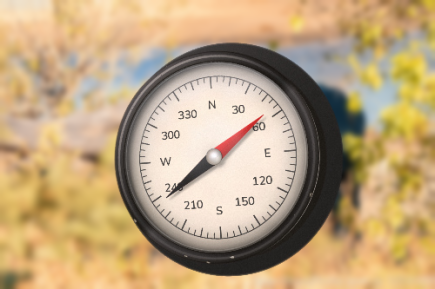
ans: {"value": 55, "unit": "°"}
